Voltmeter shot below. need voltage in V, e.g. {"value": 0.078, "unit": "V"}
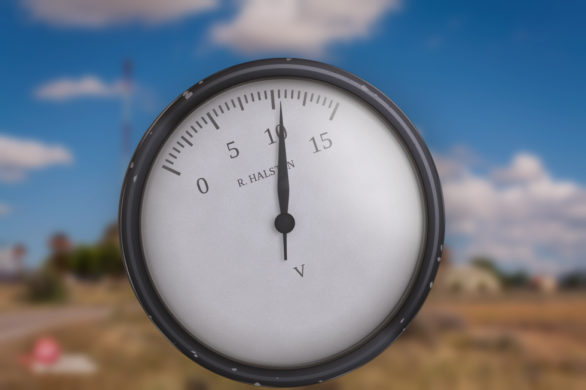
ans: {"value": 10.5, "unit": "V"}
